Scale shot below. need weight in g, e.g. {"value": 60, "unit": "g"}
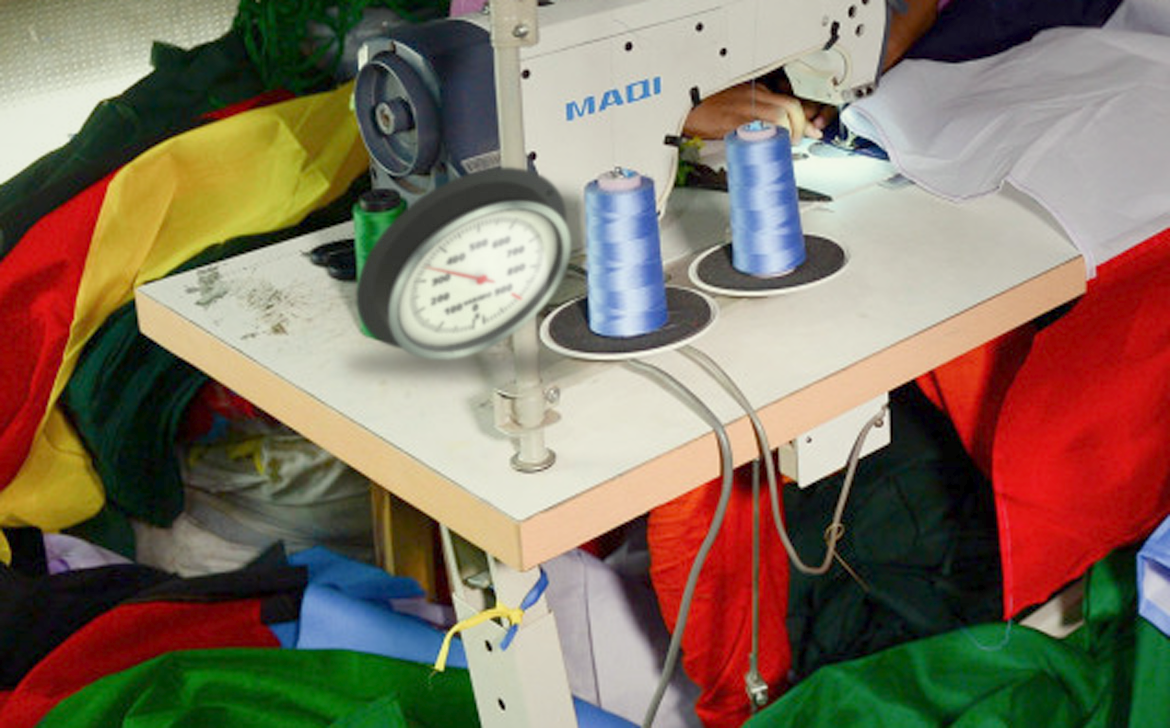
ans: {"value": 350, "unit": "g"}
